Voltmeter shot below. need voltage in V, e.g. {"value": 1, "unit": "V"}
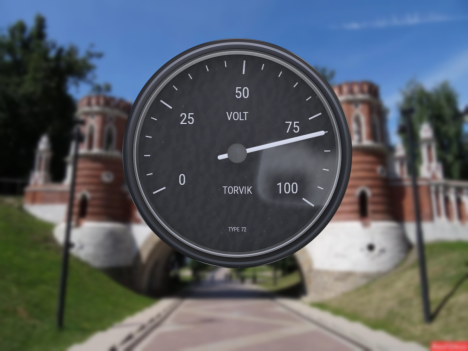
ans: {"value": 80, "unit": "V"}
